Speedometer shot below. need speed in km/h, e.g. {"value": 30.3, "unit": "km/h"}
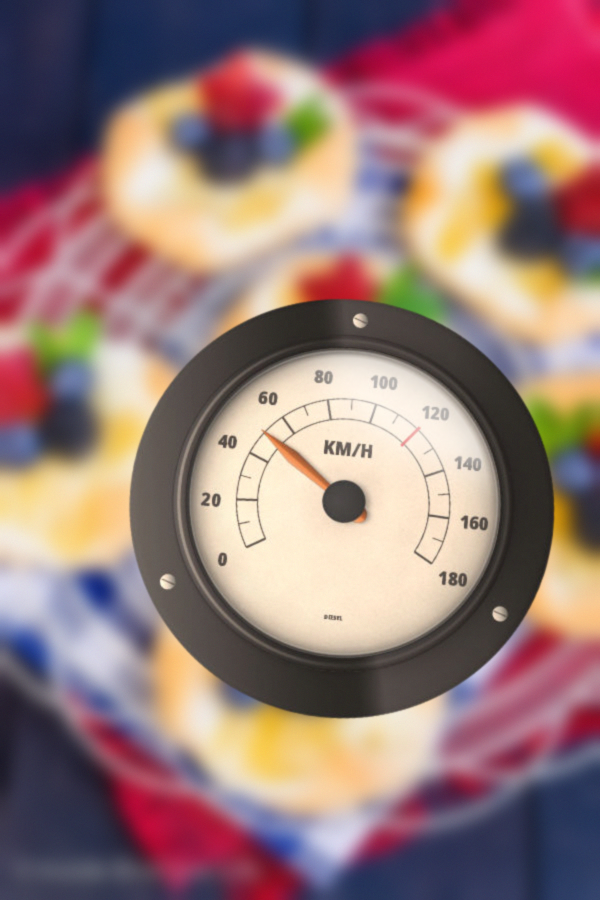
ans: {"value": 50, "unit": "km/h"}
